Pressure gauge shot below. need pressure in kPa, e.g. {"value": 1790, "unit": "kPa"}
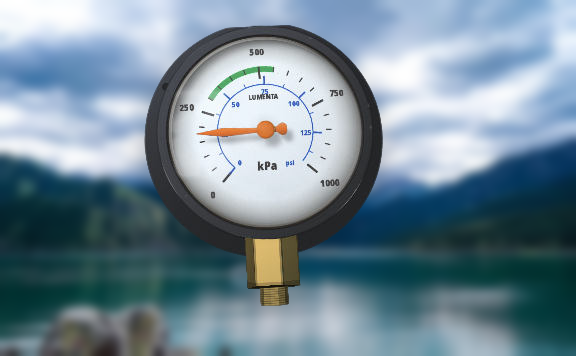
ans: {"value": 175, "unit": "kPa"}
